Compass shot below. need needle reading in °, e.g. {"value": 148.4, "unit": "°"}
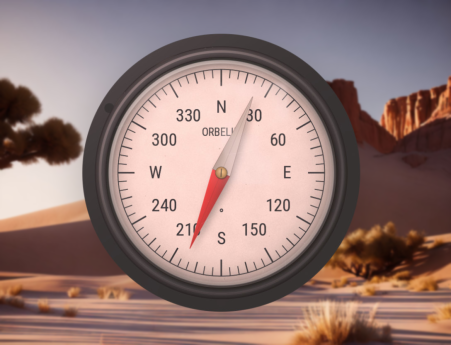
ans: {"value": 202.5, "unit": "°"}
